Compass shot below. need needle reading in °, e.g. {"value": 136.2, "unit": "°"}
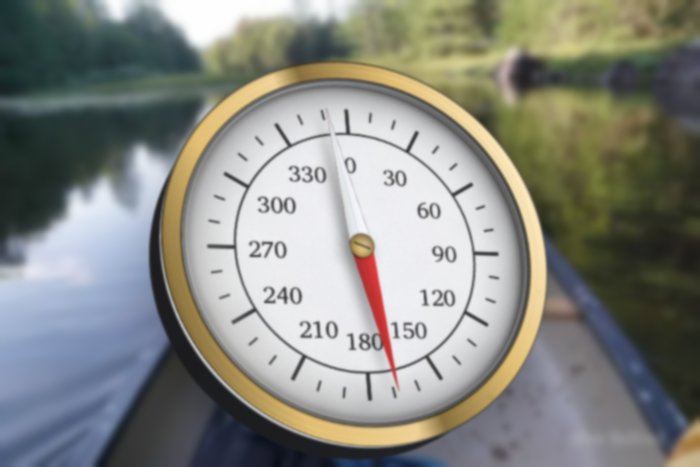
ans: {"value": 170, "unit": "°"}
